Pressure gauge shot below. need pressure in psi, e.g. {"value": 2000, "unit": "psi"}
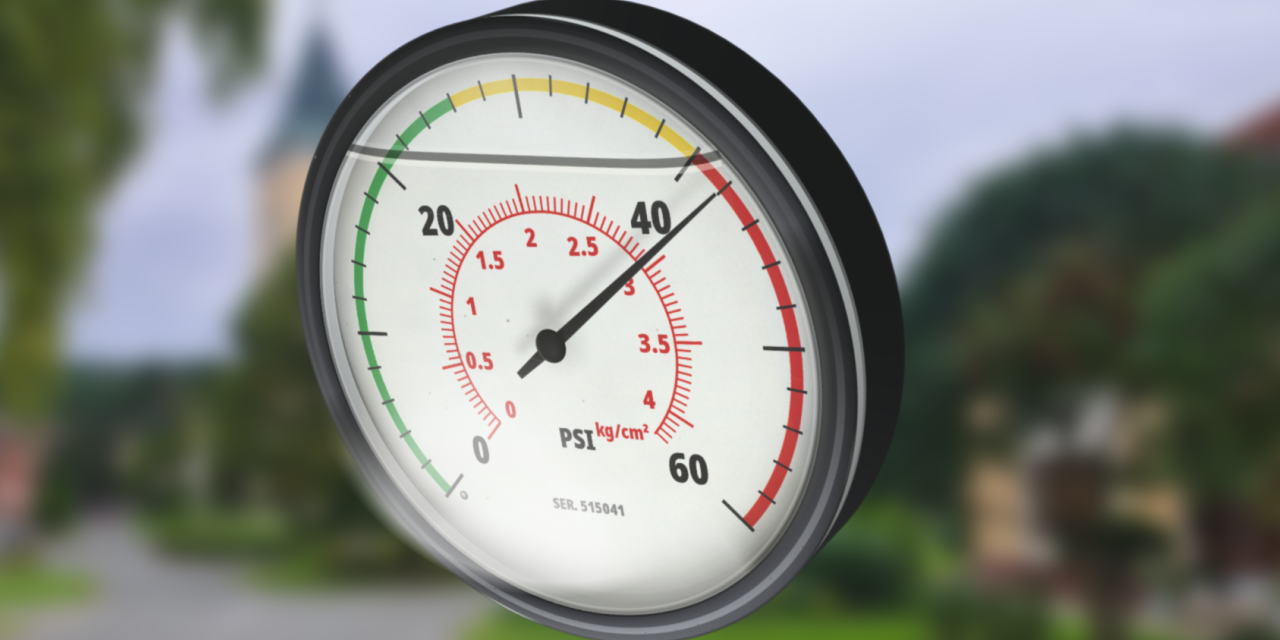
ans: {"value": 42, "unit": "psi"}
